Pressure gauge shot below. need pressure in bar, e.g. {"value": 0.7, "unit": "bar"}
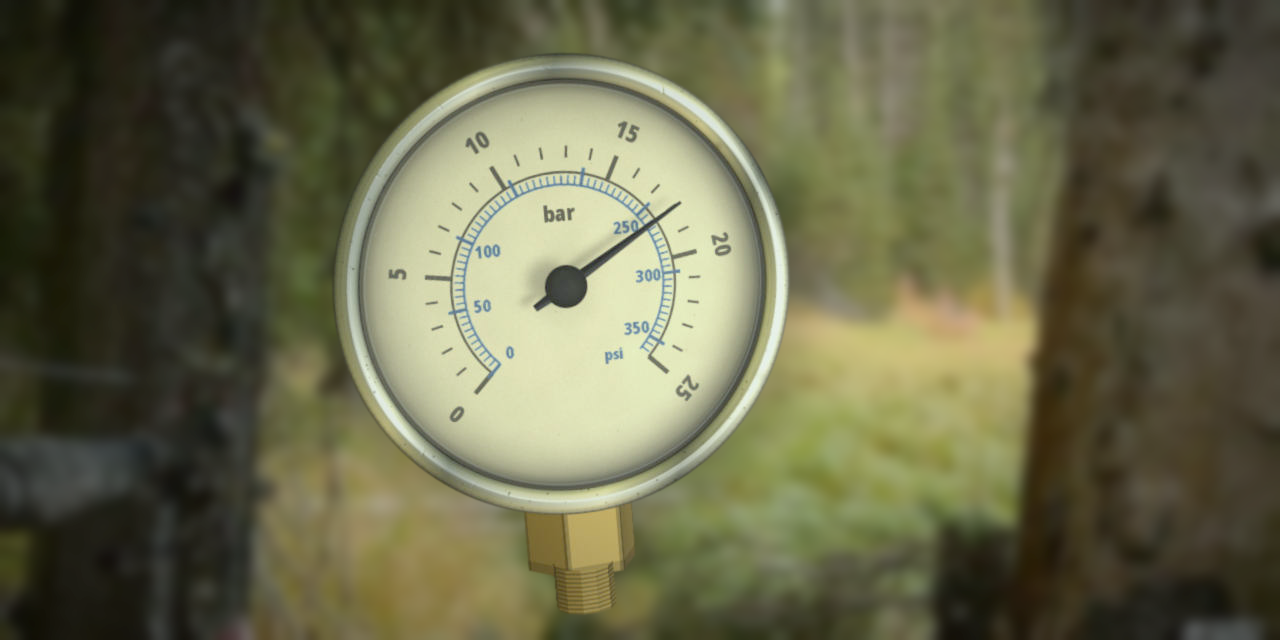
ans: {"value": 18, "unit": "bar"}
